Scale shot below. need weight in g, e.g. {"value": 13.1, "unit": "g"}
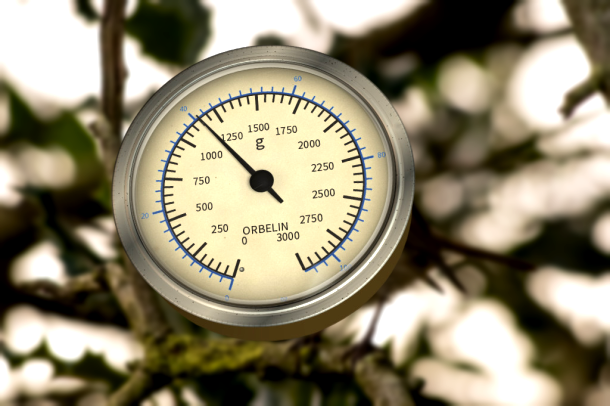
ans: {"value": 1150, "unit": "g"}
